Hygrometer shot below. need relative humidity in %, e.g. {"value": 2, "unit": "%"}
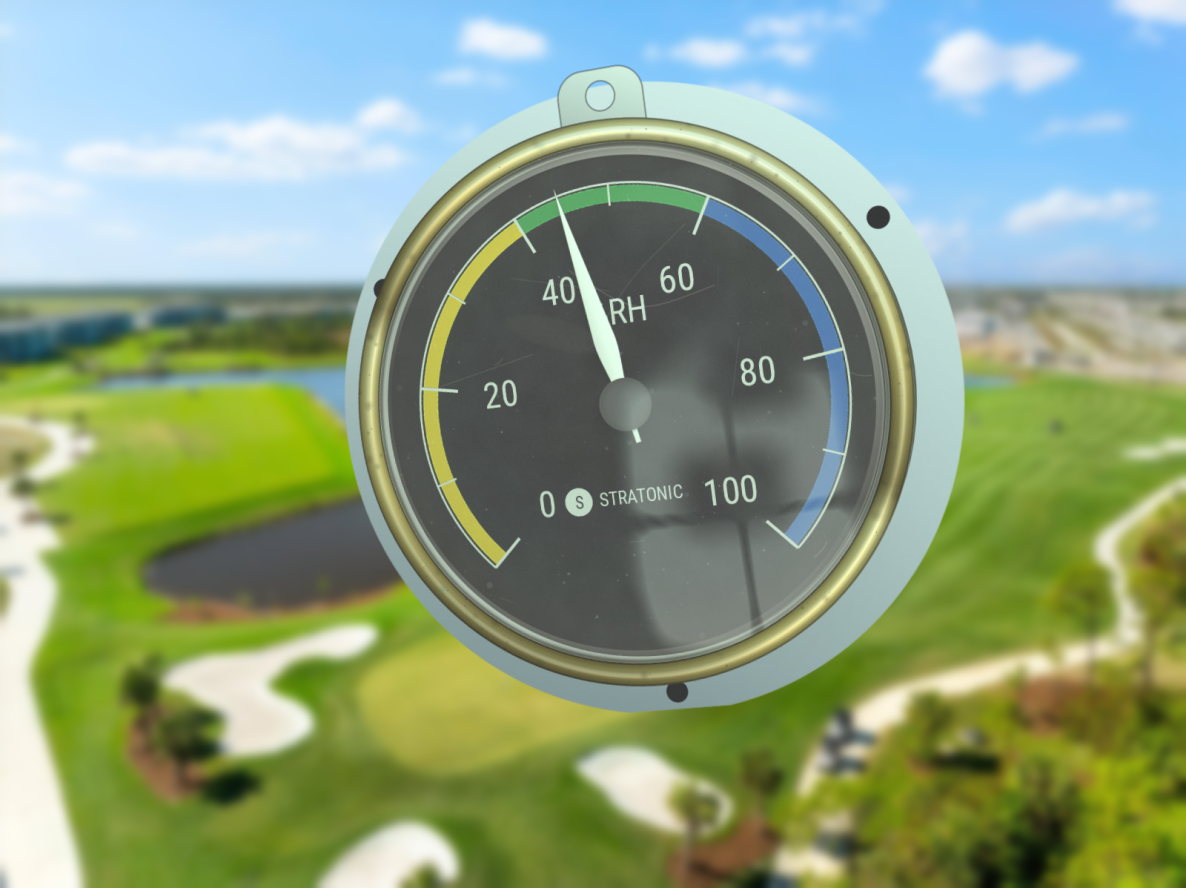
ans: {"value": 45, "unit": "%"}
